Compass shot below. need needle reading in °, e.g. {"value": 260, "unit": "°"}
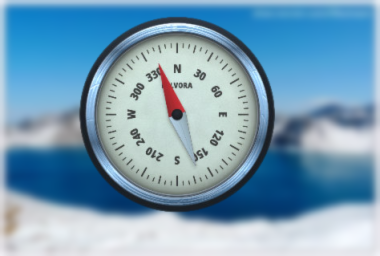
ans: {"value": 340, "unit": "°"}
